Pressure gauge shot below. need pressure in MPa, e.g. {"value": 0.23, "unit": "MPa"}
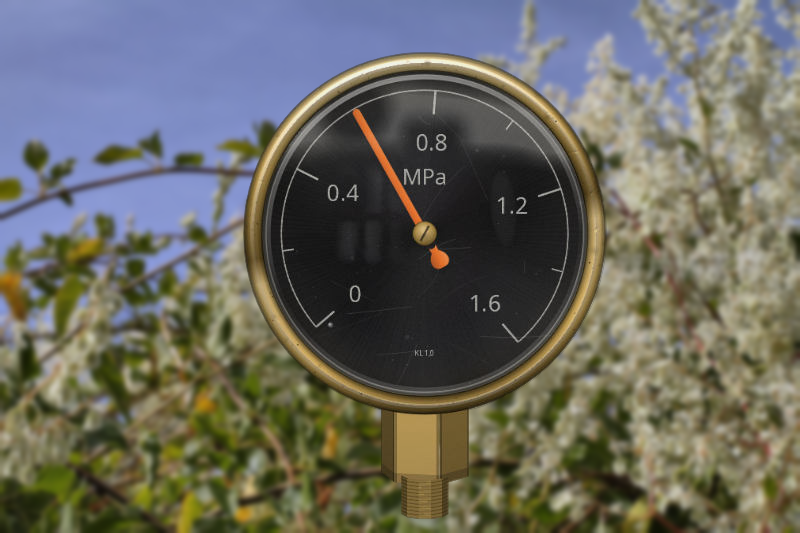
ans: {"value": 0.6, "unit": "MPa"}
